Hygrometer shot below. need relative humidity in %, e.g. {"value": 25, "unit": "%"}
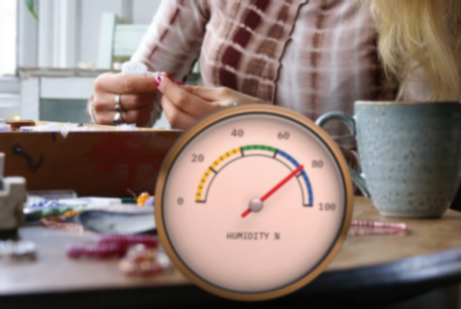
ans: {"value": 76, "unit": "%"}
